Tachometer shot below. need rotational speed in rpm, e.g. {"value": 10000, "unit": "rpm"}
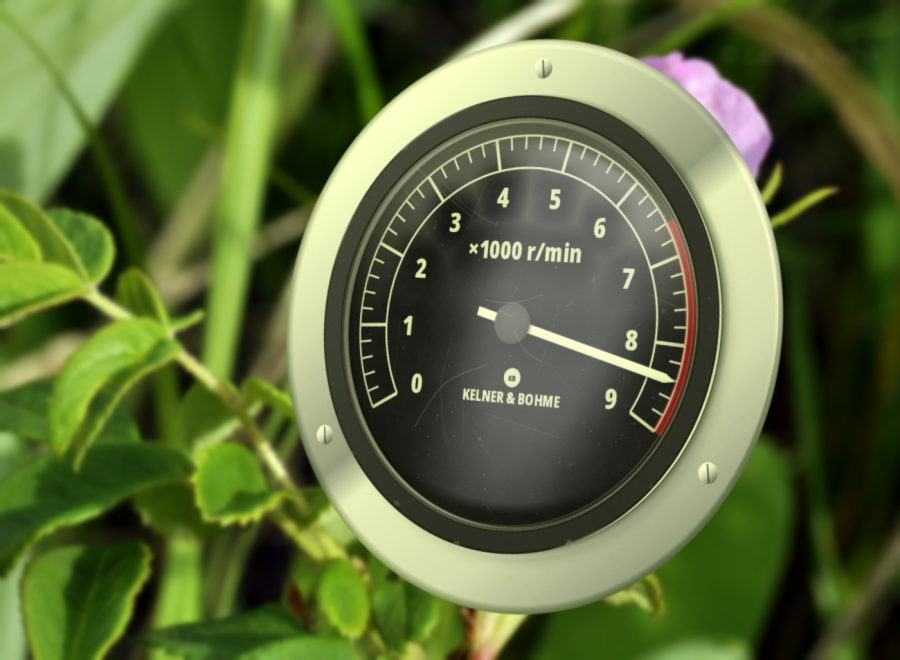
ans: {"value": 8400, "unit": "rpm"}
